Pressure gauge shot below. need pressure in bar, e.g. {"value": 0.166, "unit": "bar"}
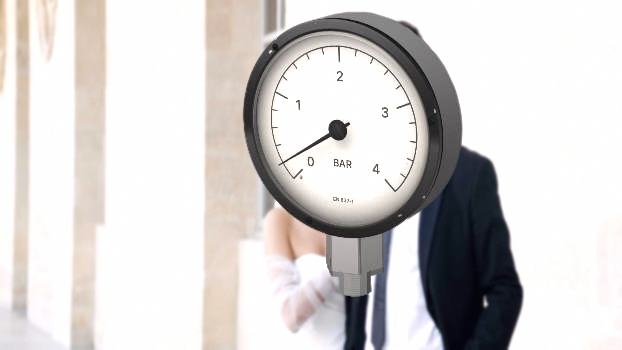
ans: {"value": 0.2, "unit": "bar"}
